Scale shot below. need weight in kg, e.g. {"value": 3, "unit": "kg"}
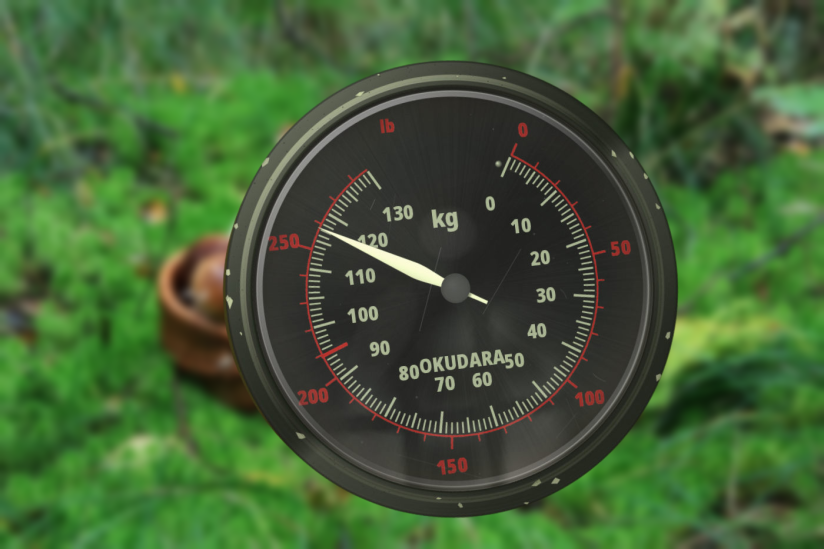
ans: {"value": 117, "unit": "kg"}
